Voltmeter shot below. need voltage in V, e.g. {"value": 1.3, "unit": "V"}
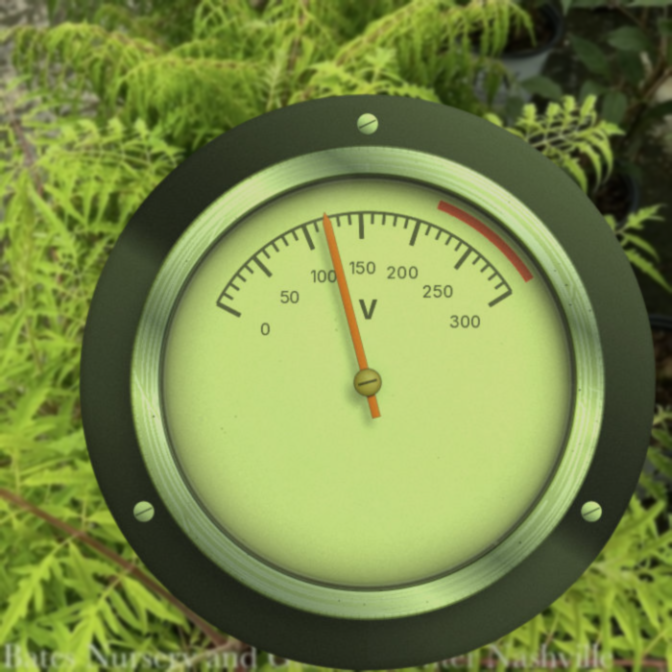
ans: {"value": 120, "unit": "V"}
